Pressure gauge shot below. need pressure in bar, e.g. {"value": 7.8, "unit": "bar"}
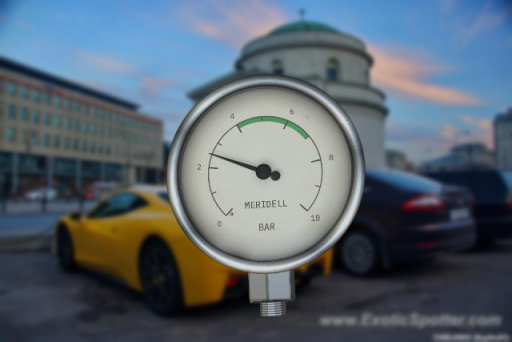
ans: {"value": 2.5, "unit": "bar"}
